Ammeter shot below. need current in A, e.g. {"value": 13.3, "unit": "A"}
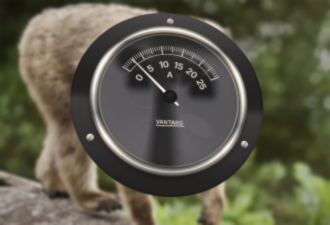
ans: {"value": 2.5, "unit": "A"}
